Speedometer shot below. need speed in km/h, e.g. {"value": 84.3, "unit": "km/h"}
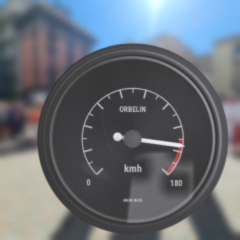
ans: {"value": 155, "unit": "km/h"}
